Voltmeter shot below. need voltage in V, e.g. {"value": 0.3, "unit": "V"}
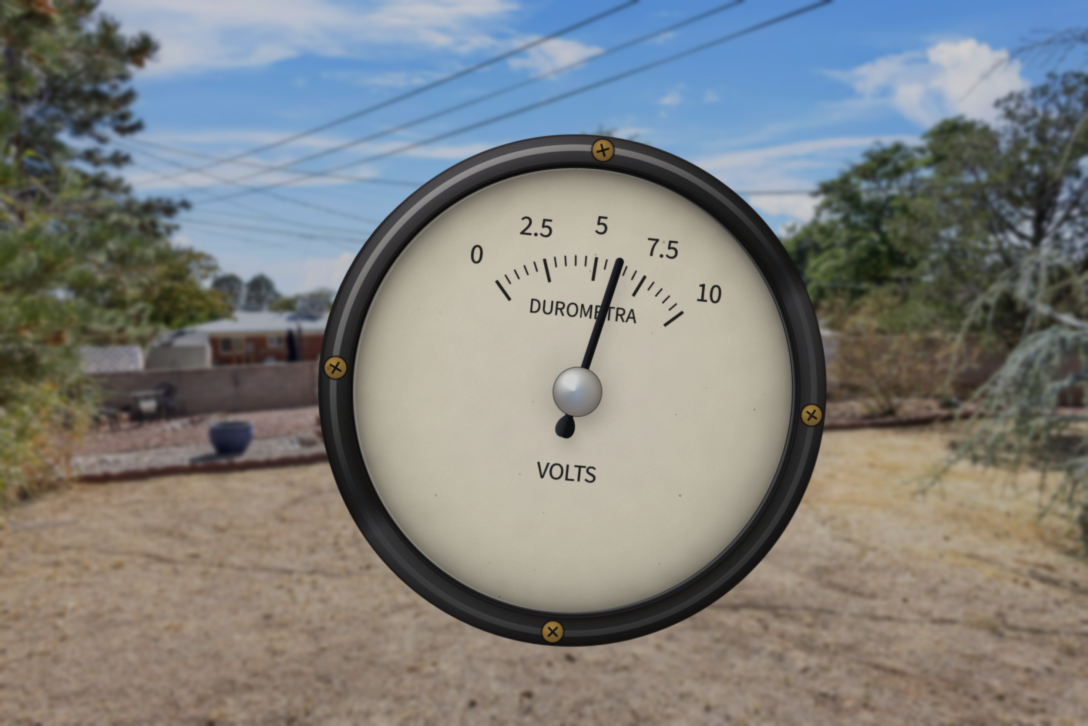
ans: {"value": 6, "unit": "V"}
